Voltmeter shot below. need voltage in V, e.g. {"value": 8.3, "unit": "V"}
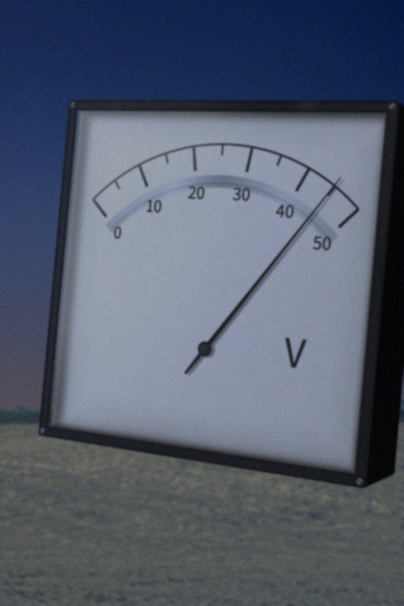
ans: {"value": 45, "unit": "V"}
